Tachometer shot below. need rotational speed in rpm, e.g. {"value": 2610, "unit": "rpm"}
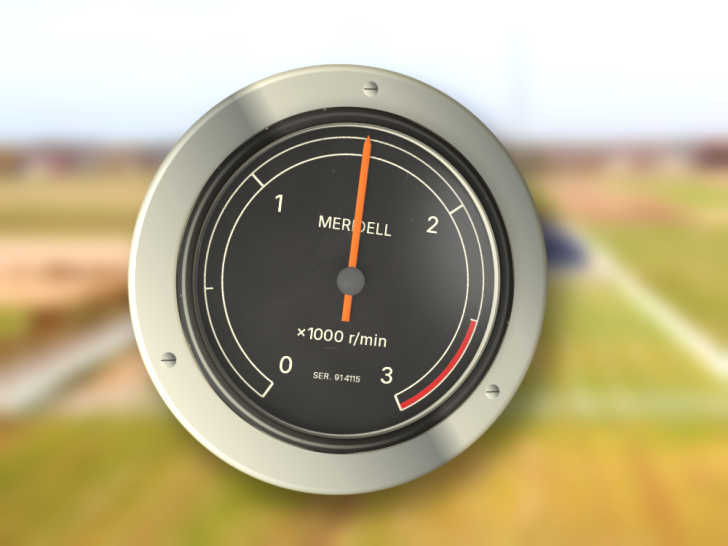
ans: {"value": 1500, "unit": "rpm"}
